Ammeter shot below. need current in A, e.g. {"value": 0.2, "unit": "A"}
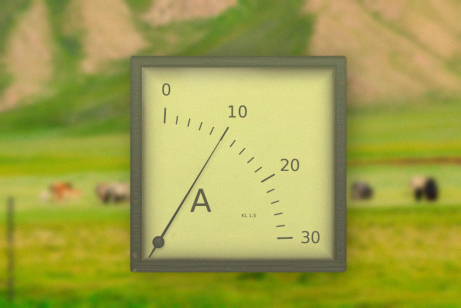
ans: {"value": 10, "unit": "A"}
